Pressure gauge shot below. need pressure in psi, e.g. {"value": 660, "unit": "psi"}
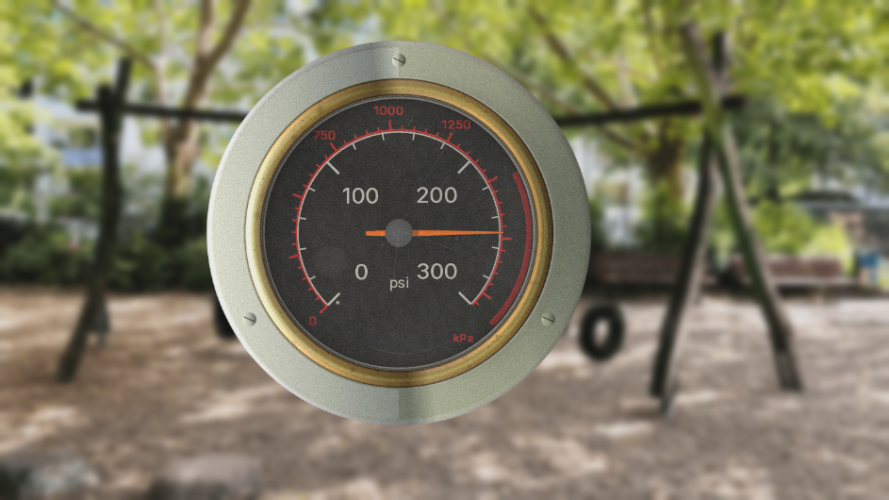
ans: {"value": 250, "unit": "psi"}
